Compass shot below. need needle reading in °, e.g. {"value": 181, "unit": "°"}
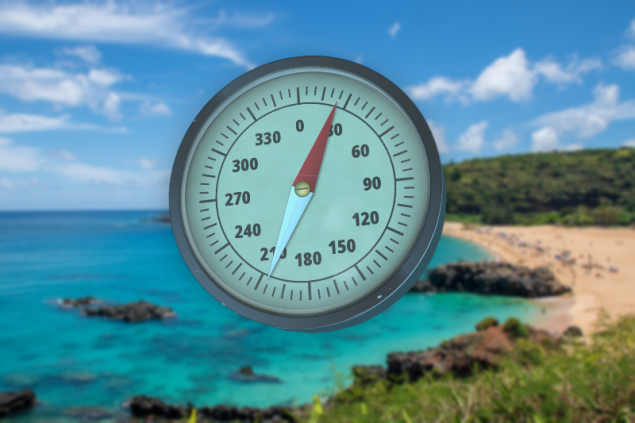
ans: {"value": 25, "unit": "°"}
